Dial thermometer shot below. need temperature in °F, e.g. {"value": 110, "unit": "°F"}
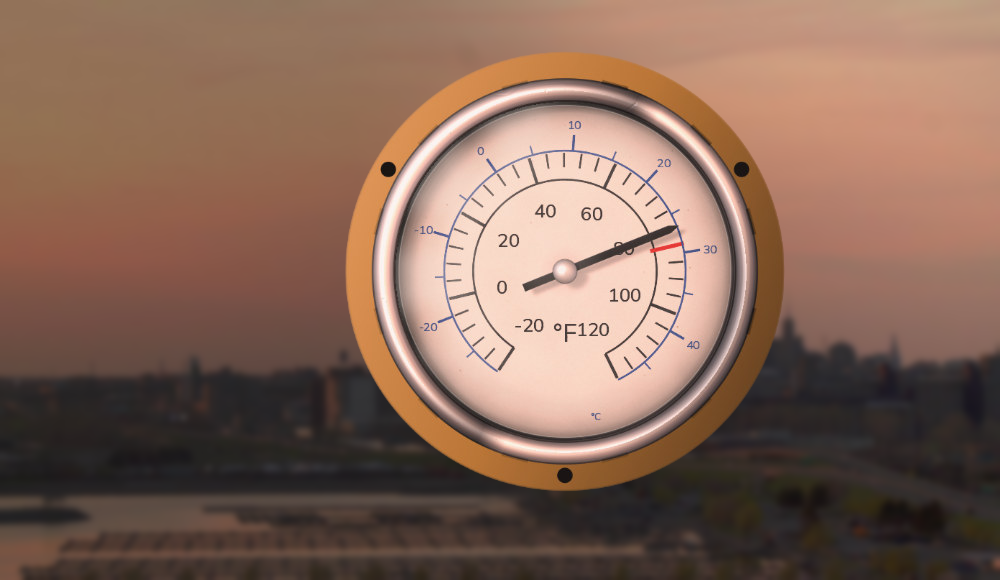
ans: {"value": 80, "unit": "°F"}
